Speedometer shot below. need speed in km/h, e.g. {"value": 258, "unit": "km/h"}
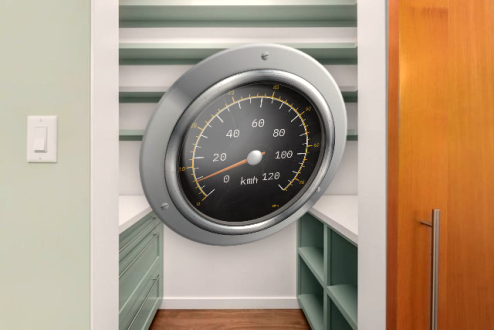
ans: {"value": 10, "unit": "km/h"}
